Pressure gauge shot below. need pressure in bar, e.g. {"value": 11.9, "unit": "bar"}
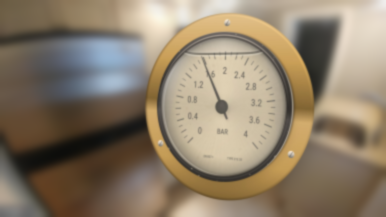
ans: {"value": 1.6, "unit": "bar"}
